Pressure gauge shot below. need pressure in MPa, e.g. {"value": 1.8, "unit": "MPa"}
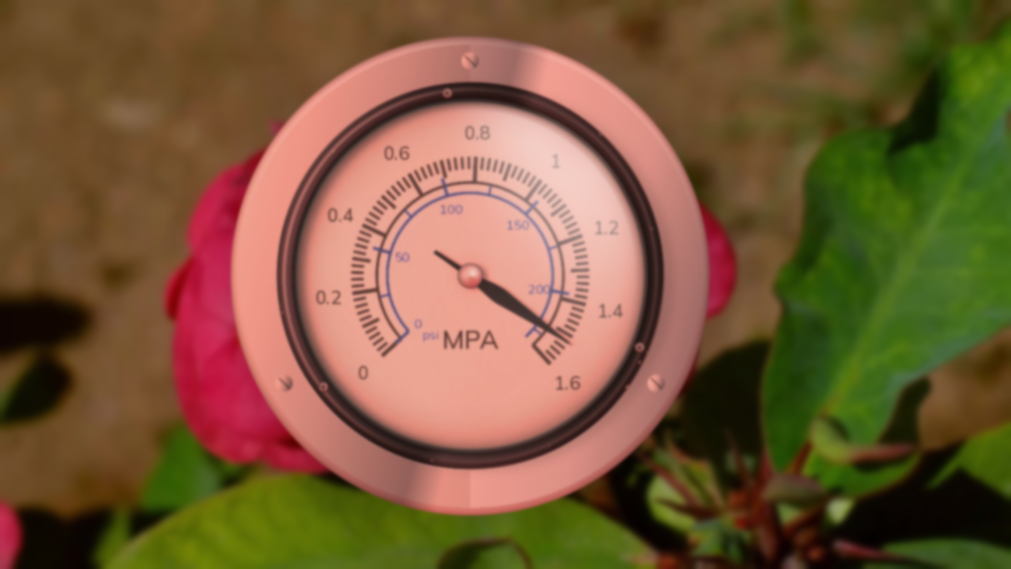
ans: {"value": 1.52, "unit": "MPa"}
